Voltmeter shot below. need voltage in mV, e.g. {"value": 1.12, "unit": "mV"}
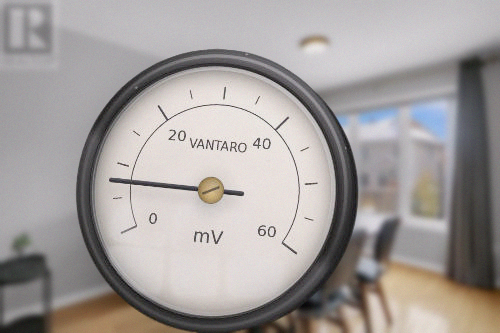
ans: {"value": 7.5, "unit": "mV"}
